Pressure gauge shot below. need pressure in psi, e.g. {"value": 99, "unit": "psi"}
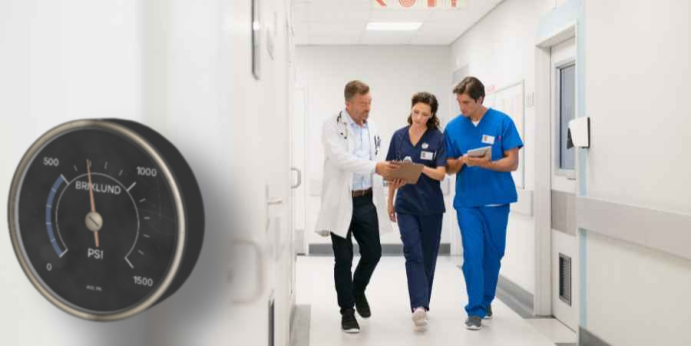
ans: {"value": 700, "unit": "psi"}
